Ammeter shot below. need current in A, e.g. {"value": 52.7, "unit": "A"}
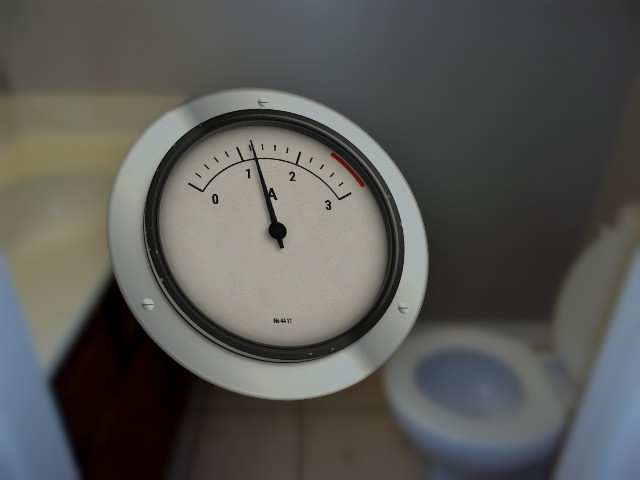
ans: {"value": 1.2, "unit": "A"}
